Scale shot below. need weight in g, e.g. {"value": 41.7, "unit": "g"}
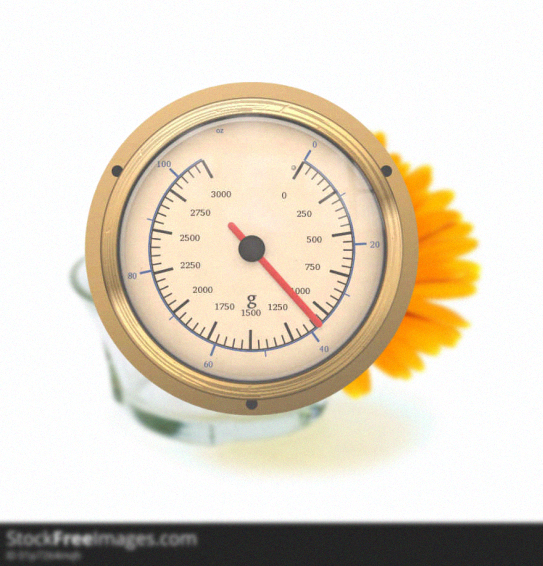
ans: {"value": 1075, "unit": "g"}
